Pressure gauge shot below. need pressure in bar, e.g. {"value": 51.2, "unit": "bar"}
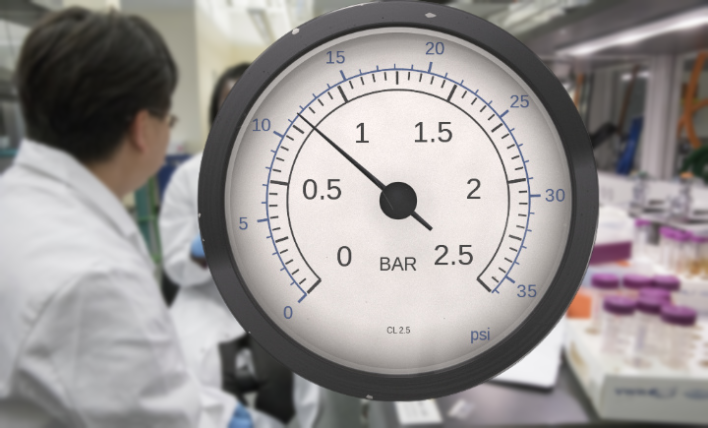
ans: {"value": 0.8, "unit": "bar"}
